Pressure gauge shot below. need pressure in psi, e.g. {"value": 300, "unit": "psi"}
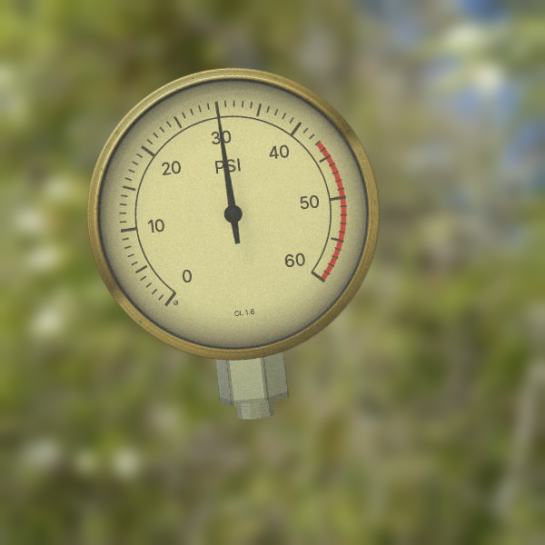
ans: {"value": 30, "unit": "psi"}
